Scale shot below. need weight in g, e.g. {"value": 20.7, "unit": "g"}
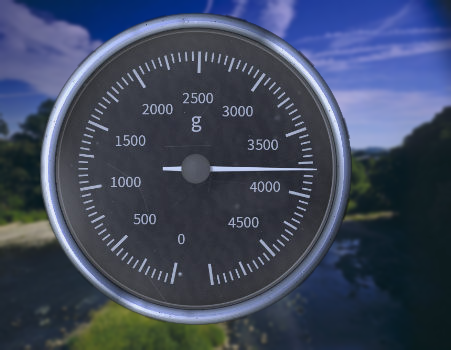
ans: {"value": 3800, "unit": "g"}
